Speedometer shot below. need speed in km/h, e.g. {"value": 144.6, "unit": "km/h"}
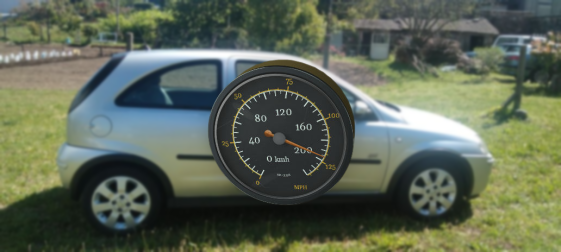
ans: {"value": 195, "unit": "km/h"}
